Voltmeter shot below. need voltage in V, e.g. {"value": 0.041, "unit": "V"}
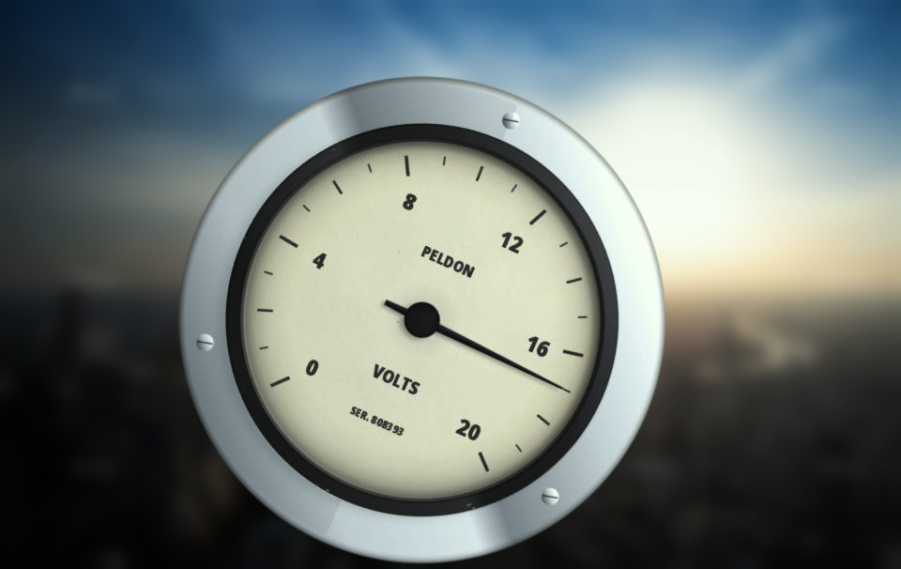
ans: {"value": 17, "unit": "V"}
